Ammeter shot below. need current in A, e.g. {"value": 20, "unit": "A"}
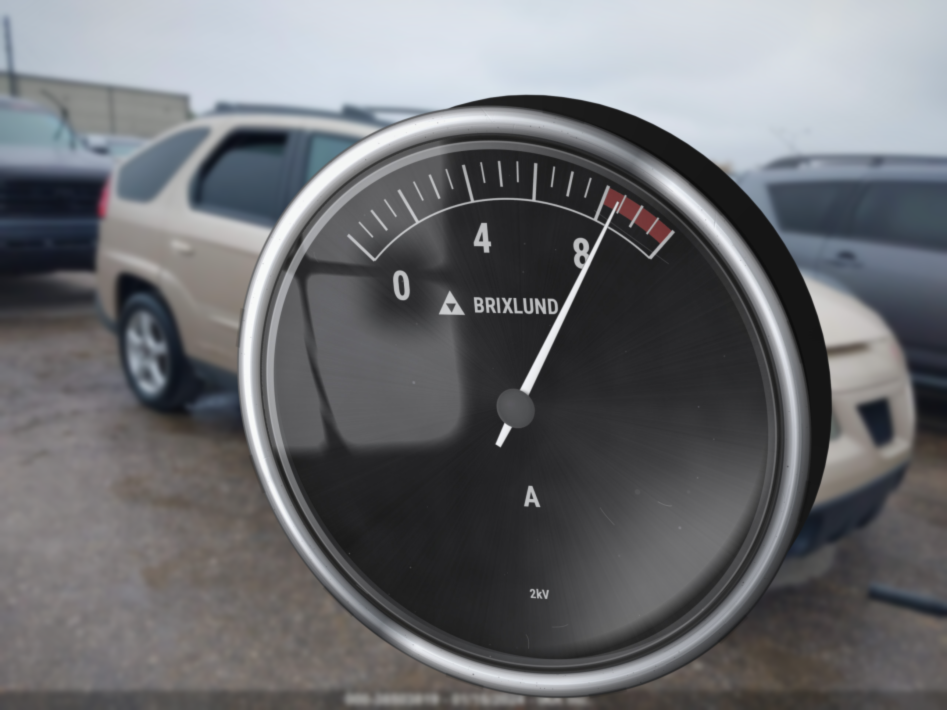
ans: {"value": 8.5, "unit": "A"}
